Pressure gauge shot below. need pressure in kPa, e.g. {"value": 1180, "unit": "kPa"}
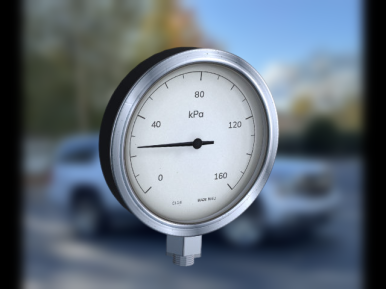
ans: {"value": 25, "unit": "kPa"}
